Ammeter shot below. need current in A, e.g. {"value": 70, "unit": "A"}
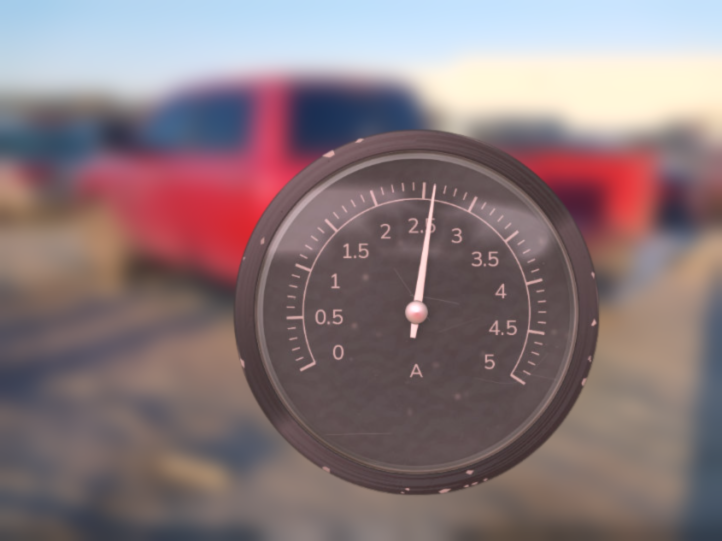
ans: {"value": 2.6, "unit": "A"}
